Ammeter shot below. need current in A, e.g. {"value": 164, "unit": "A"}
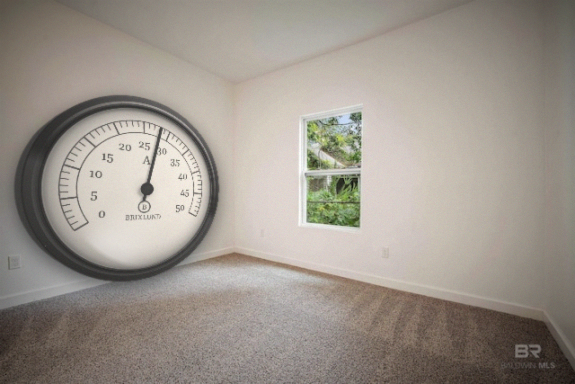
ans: {"value": 28, "unit": "A"}
